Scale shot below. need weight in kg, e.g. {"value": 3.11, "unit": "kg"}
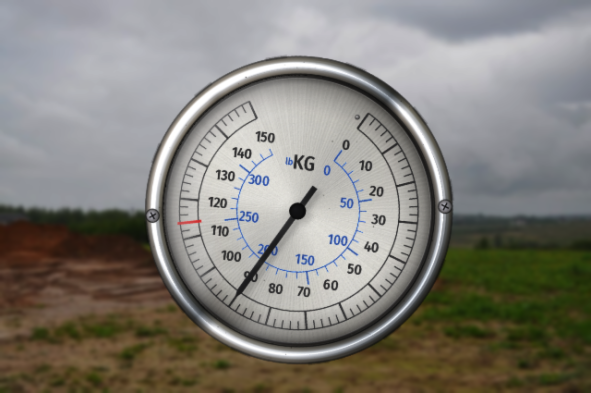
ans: {"value": 90, "unit": "kg"}
